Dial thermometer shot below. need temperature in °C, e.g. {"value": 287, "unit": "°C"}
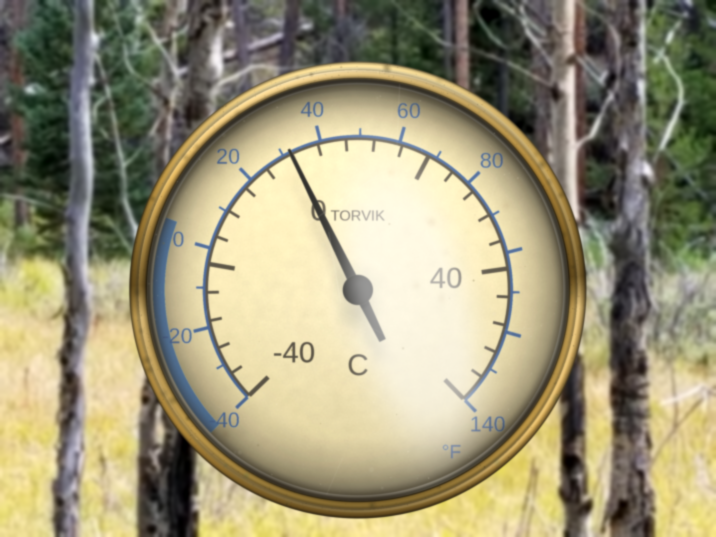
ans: {"value": 0, "unit": "°C"}
